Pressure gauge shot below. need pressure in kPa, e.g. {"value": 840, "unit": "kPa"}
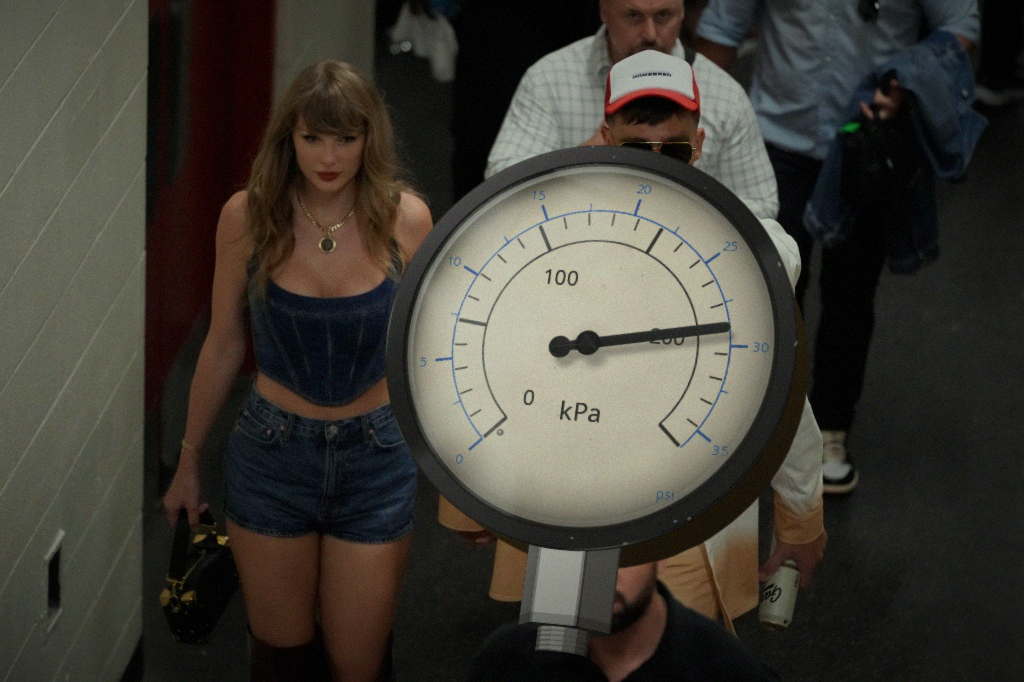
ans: {"value": 200, "unit": "kPa"}
